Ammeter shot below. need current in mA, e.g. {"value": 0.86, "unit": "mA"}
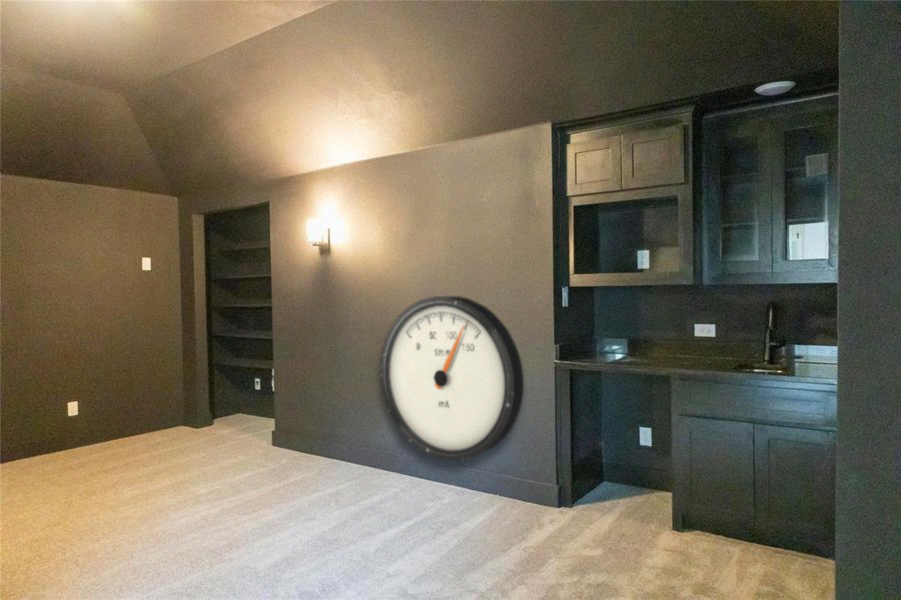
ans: {"value": 125, "unit": "mA"}
